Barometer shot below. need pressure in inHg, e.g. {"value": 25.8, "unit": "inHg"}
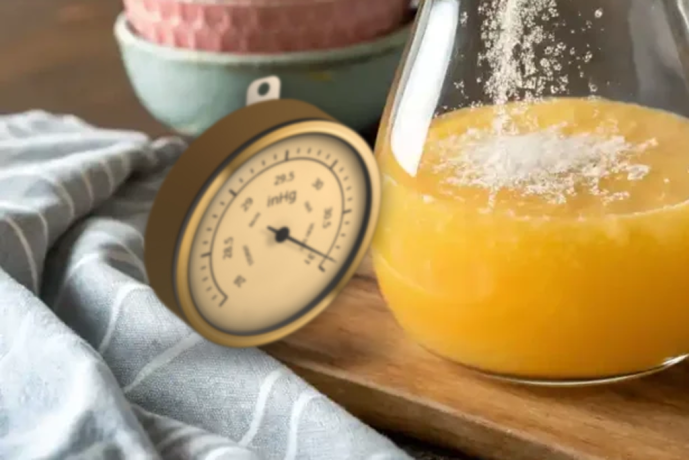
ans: {"value": 30.9, "unit": "inHg"}
